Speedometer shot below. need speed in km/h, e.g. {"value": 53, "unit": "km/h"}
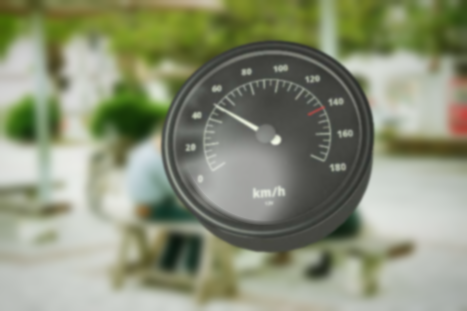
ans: {"value": 50, "unit": "km/h"}
